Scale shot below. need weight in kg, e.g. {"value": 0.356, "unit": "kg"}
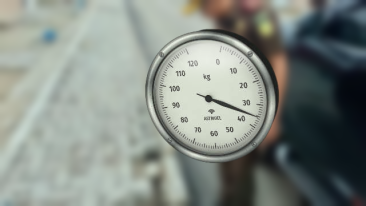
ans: {"value": 35, "unit": "kg"}
